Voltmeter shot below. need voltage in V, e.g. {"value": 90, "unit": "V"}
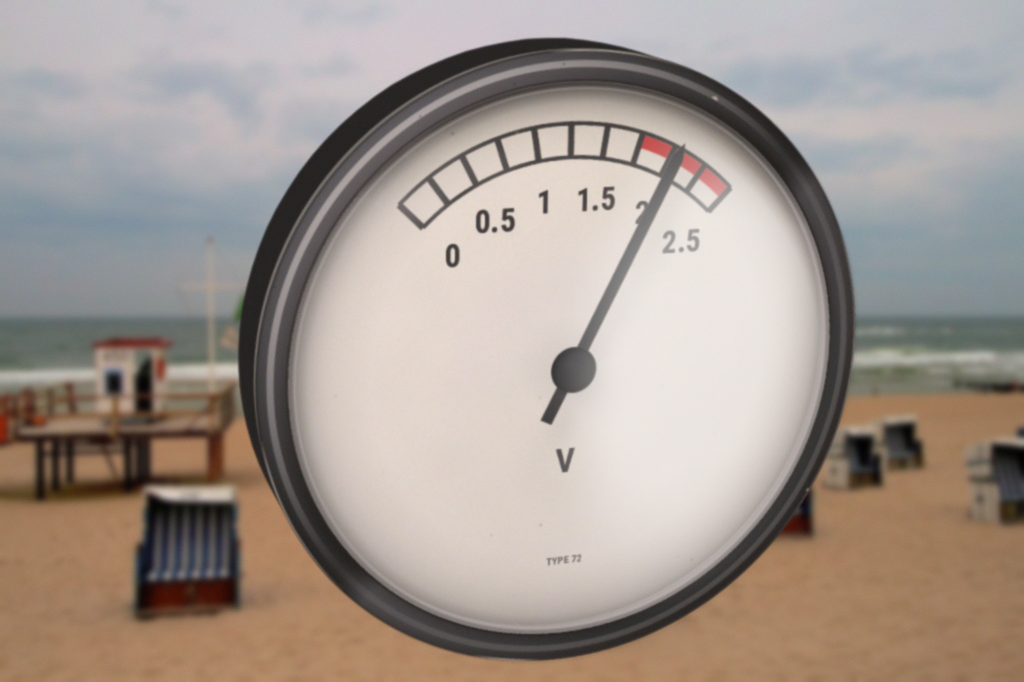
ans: {"value": 2, "unit": "V"}
